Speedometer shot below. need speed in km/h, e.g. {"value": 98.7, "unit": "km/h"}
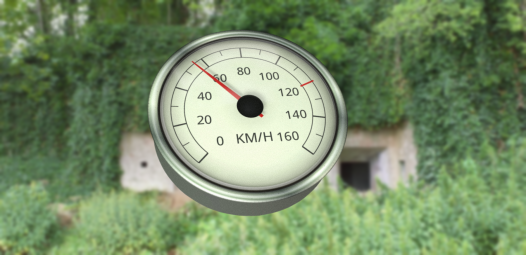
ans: {"value": 55, "unit": "km/h"}
